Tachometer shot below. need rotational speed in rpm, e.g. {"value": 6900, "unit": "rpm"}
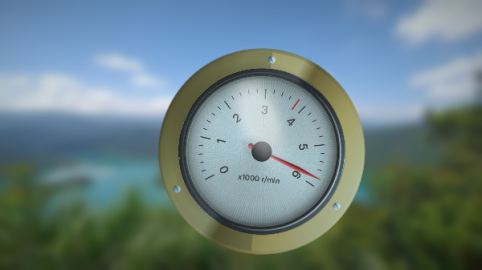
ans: {"value": 5800, "unit": "rpm"}
